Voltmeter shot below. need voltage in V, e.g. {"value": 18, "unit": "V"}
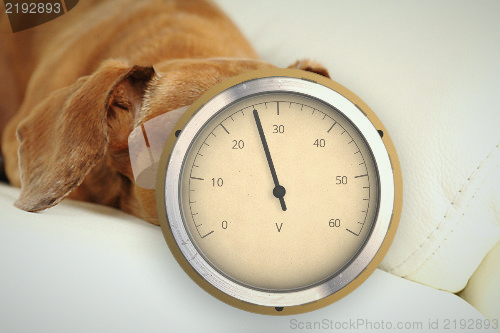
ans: {"value": 26, "unit": "V"}
